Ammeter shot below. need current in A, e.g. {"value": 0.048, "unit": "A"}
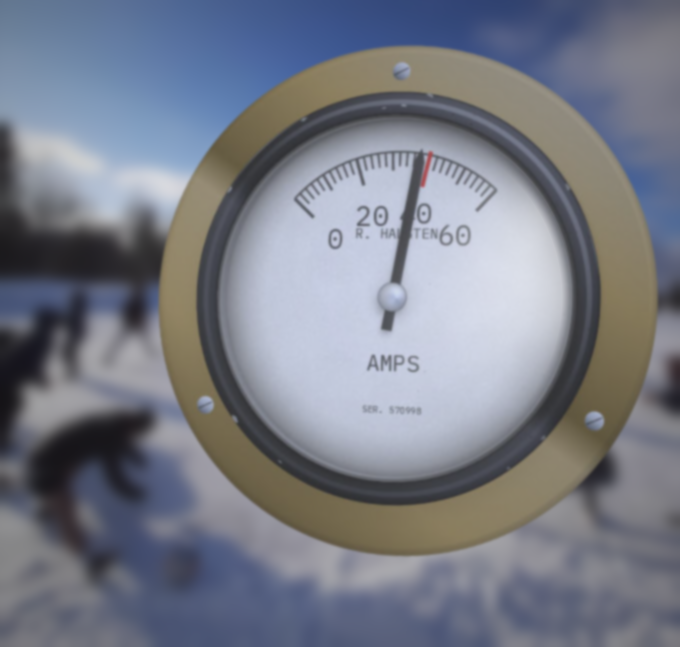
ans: {"value": 38, "unit": "A"}
